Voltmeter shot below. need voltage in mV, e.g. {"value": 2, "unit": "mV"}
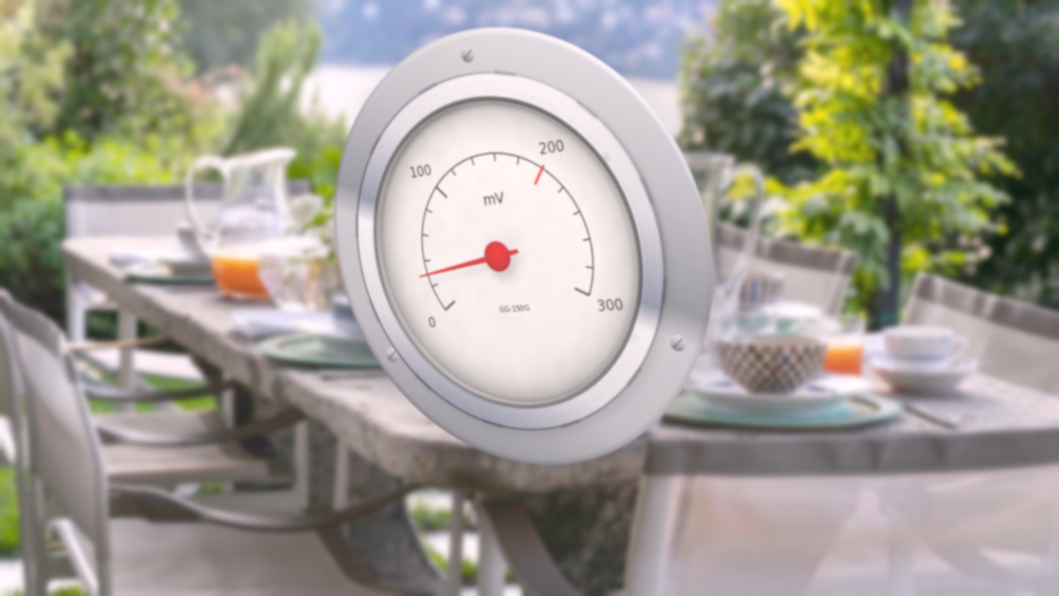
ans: {"value": 30, "unit": "mV"}
